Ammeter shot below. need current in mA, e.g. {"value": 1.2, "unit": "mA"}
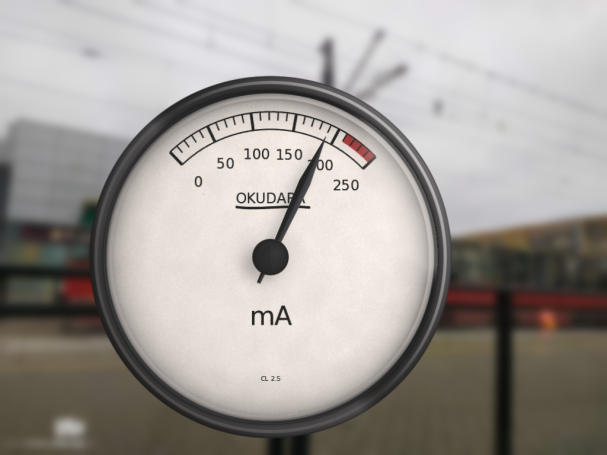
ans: {"value": 190, "unit": "mA"}
